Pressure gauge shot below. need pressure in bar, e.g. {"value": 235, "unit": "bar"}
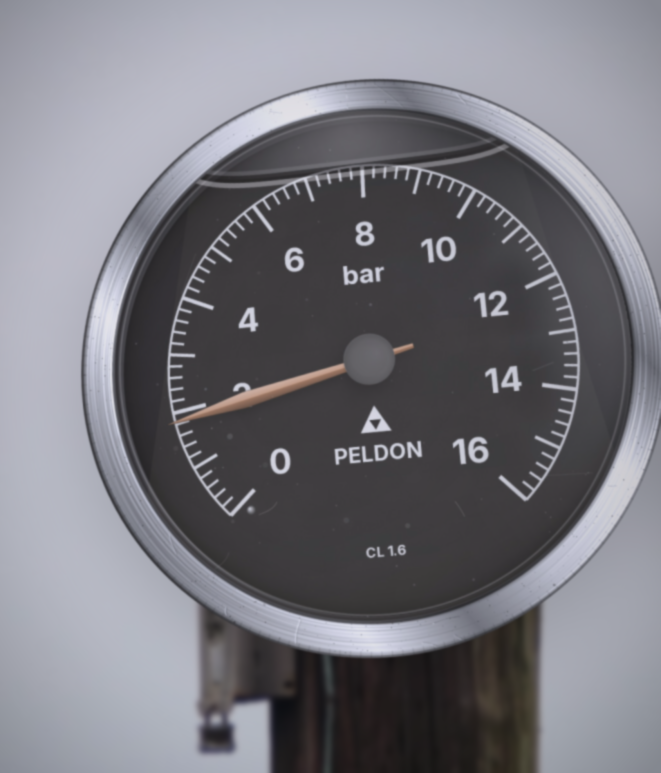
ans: {"value": 1.8, "unit": "bar"}
